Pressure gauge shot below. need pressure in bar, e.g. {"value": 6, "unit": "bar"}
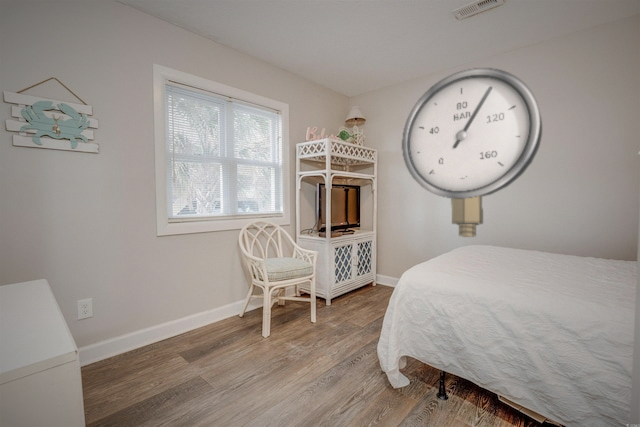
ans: {"value": 100, "unit": "bar"}
